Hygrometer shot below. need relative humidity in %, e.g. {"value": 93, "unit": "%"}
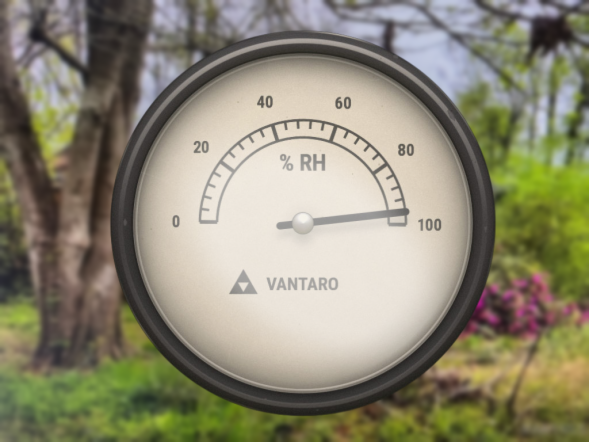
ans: {"value": 96, "unit": "%"}
